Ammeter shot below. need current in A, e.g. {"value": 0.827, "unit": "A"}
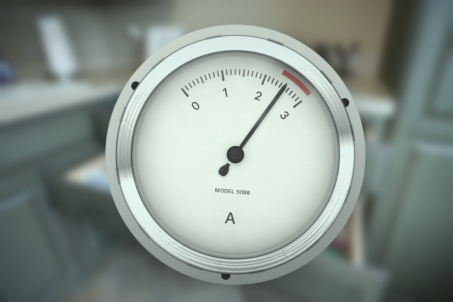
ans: {"value": 2.5, "unit": "A"}
